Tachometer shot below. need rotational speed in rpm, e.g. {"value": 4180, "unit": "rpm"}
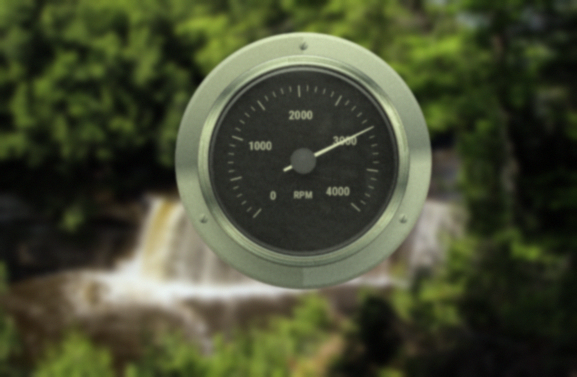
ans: {"value": 3000, "unit": "rpm"}
